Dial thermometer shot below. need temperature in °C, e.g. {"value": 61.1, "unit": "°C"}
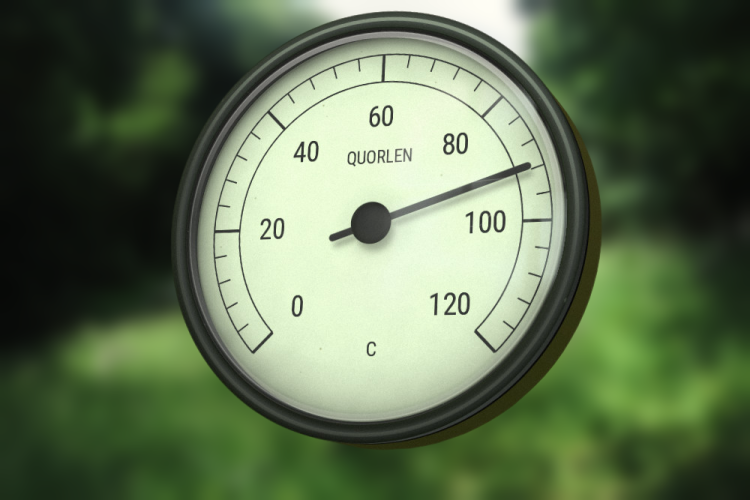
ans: {"value": 92, "unit": "°C"}
